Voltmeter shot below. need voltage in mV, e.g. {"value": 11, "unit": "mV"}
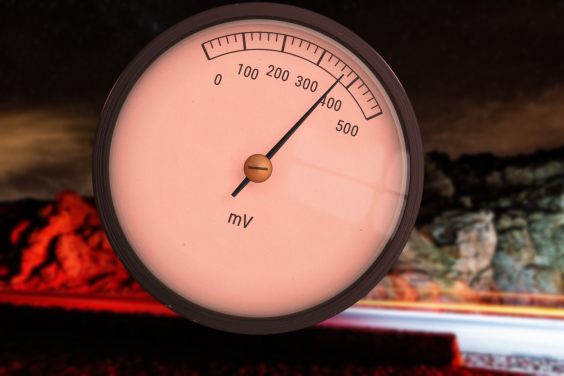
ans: {"value": 370, "unit": "mV"}
